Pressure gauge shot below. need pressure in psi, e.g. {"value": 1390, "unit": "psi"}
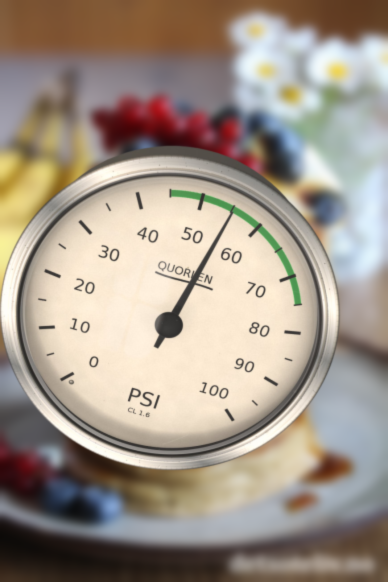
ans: {"value": 55, "unit": "psi"}
